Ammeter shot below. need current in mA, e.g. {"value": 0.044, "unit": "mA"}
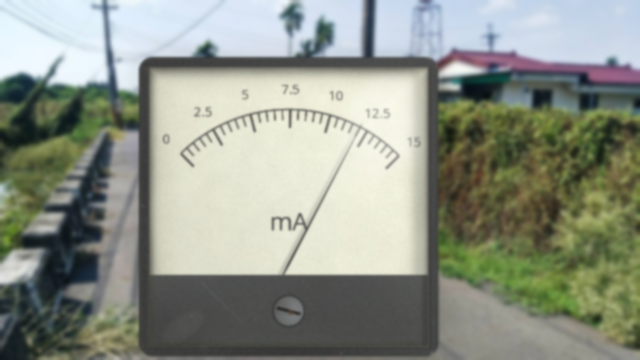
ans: {"value": 12, "unit": "mA"}
